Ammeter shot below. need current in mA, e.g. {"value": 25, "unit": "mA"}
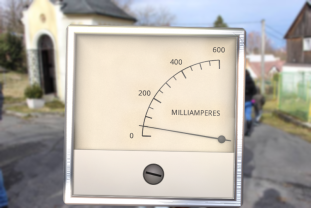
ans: {"value": 50, "unit": "mA"}
